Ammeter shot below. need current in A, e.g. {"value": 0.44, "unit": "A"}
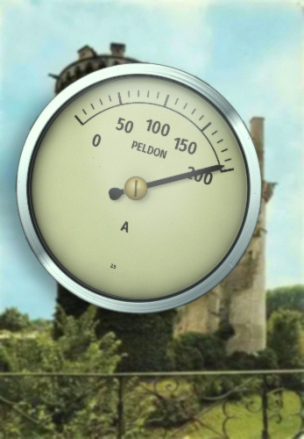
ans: {"value": 195, "unit": "A"}
